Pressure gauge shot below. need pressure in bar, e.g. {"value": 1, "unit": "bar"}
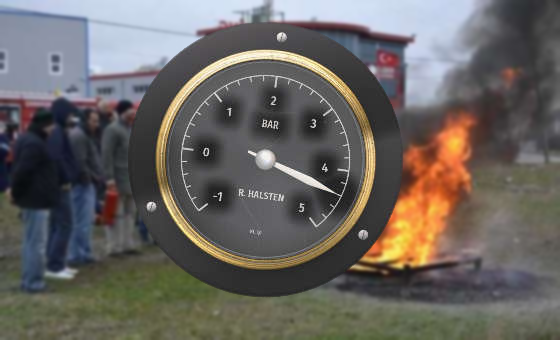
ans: {"value": 4.4, "unit": "bar"}
